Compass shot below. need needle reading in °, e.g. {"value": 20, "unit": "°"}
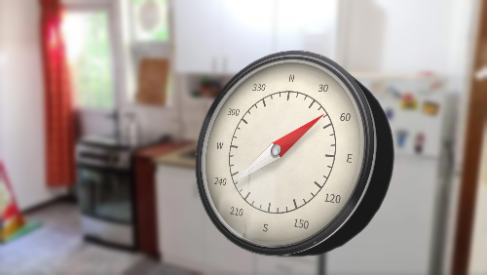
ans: {"value": 50, "unit": "°"}
